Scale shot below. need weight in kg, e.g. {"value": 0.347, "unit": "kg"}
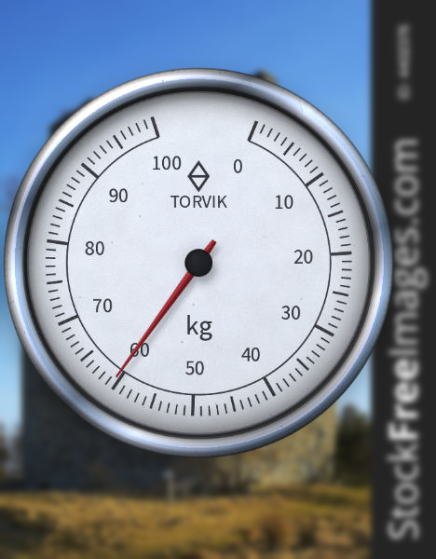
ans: {"value": 60.5, "unit": "kg"}
